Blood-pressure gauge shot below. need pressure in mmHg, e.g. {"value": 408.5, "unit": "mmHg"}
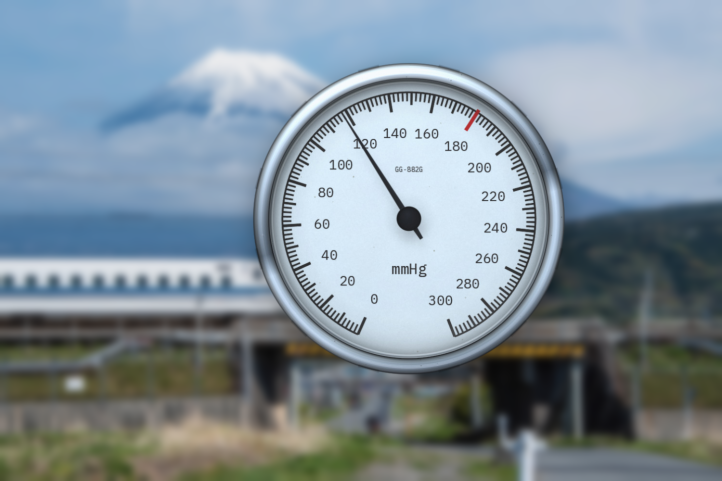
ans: {"value": 118, "unit": "mmHg"}
